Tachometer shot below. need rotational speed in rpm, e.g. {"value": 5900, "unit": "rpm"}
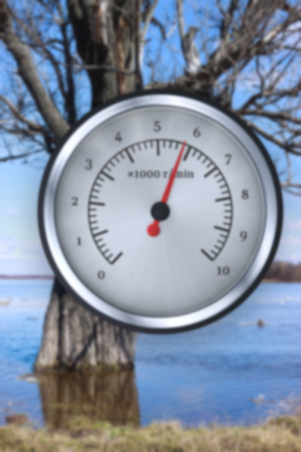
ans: {"value": 5800, "unit": "rpm"}
